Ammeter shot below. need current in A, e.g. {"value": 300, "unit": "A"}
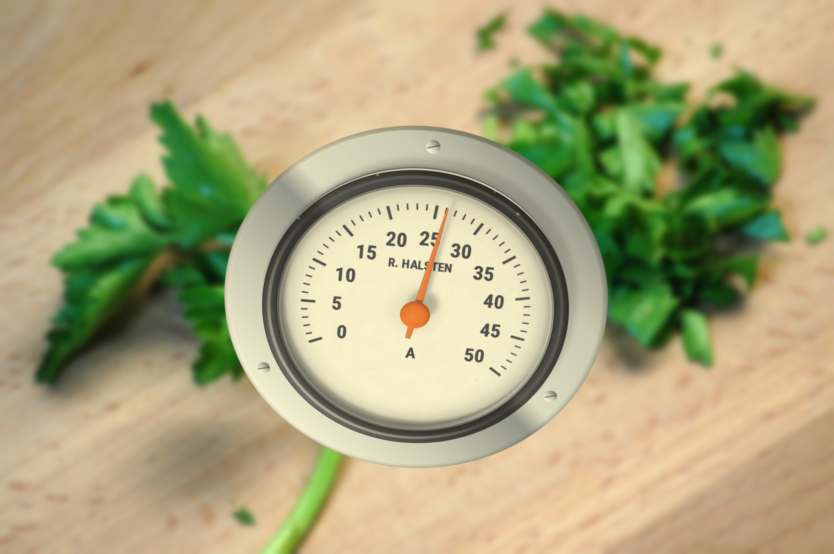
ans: {"value": 26, "unit": "A"}
